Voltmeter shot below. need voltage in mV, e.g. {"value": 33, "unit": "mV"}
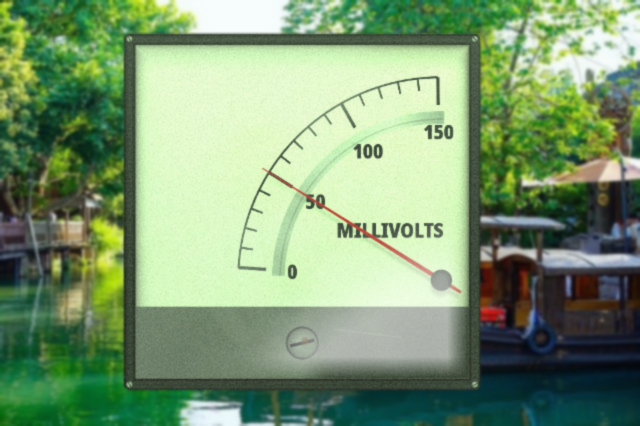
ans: {"value": 50, "unit": "mV"}
